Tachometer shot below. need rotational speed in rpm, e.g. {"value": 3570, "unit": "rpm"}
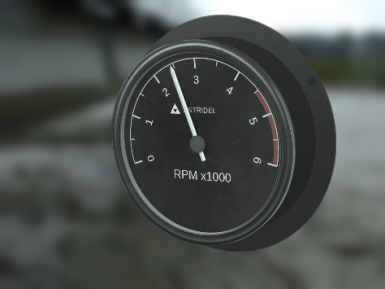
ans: {"value": 2500, "unit": "rpm"}
